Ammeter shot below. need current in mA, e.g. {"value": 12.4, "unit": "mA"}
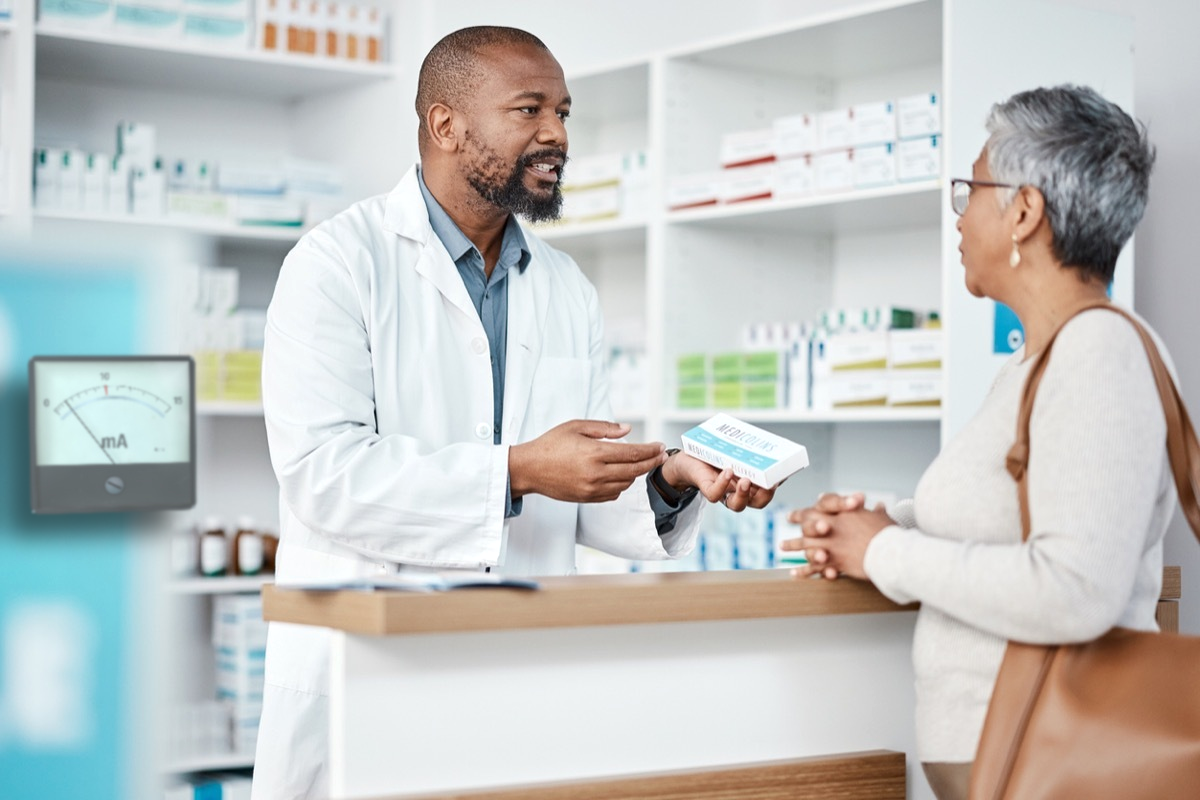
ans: {"value": 5, "unit": "mA"}
